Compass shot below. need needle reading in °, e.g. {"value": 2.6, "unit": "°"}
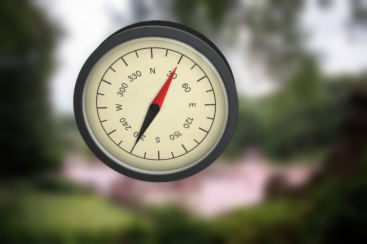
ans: {"value": 30, "unit": "°"}
